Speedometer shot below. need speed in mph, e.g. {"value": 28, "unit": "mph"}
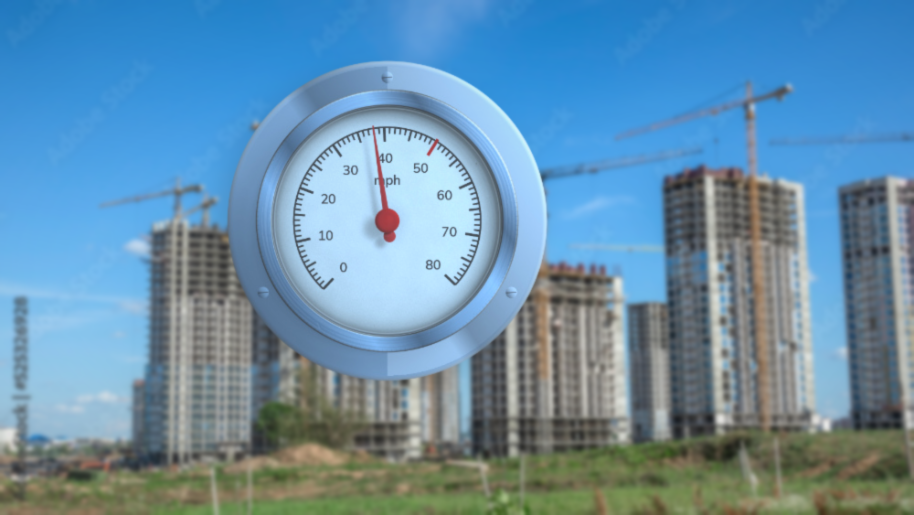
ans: {"value": 38, "unit": "mph"}
